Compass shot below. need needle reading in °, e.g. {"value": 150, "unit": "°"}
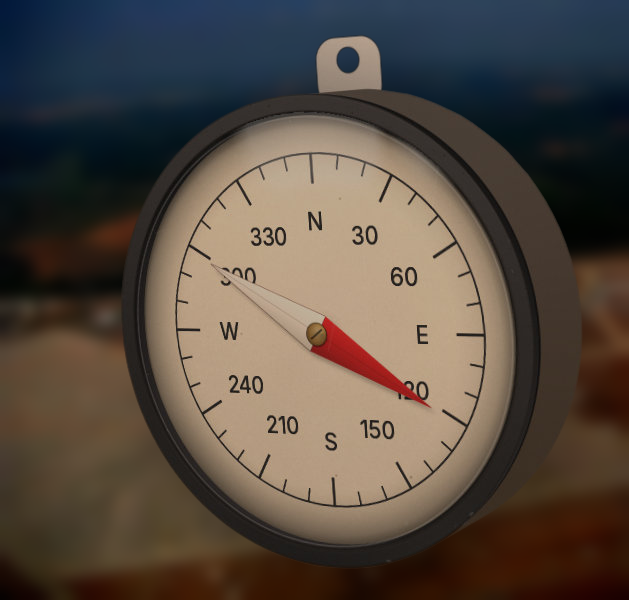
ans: {"value": 120, "unit": "°"}
